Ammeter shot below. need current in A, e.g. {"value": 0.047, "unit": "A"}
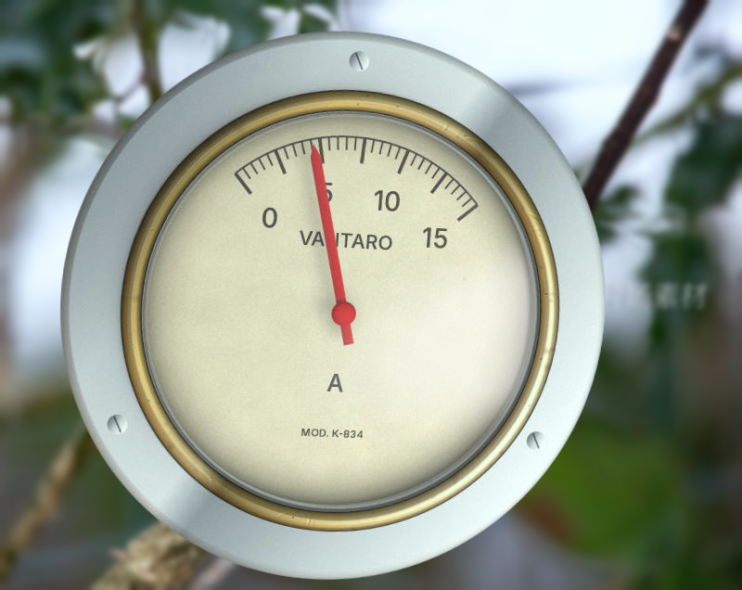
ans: {"value": 4.5, "unit": "A"}
